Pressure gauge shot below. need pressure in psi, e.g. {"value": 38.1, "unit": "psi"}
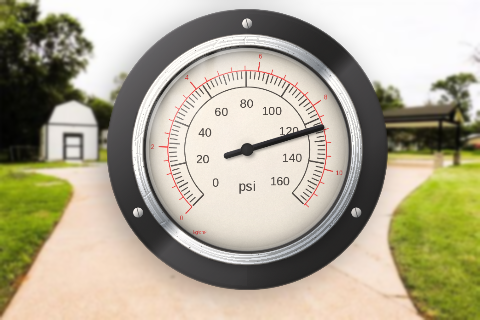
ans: {"value": 124, "unit": "psi"}
